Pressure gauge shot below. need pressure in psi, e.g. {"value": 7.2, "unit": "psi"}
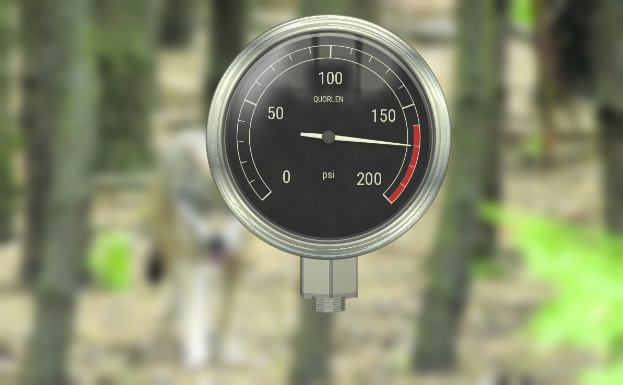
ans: {"value": 170, "unit": "psi"}
